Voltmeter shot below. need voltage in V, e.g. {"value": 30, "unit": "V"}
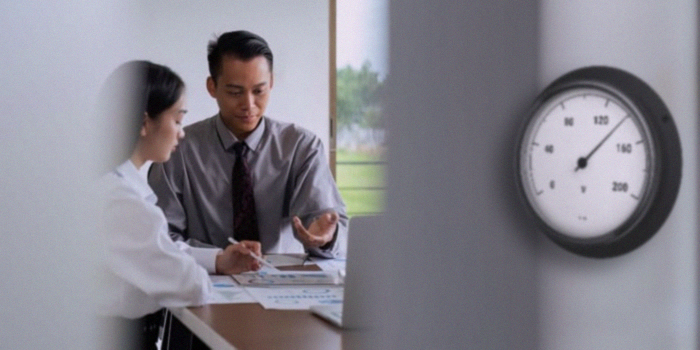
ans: {"value": 140, "unit": "V"}
